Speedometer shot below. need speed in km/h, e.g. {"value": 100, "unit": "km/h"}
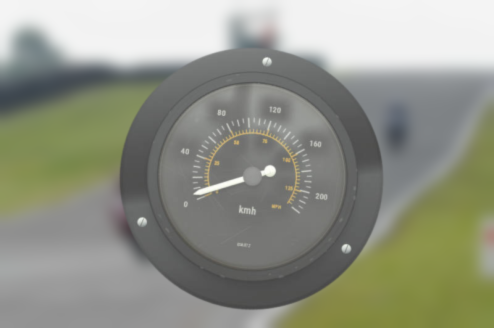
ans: {"value": 5, "unit": "km/h"}
